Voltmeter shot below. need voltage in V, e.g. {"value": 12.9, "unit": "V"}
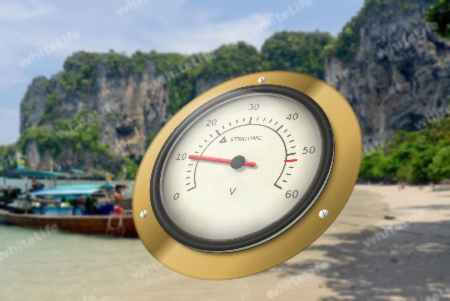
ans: {"value": 10, "unit": "V"}
